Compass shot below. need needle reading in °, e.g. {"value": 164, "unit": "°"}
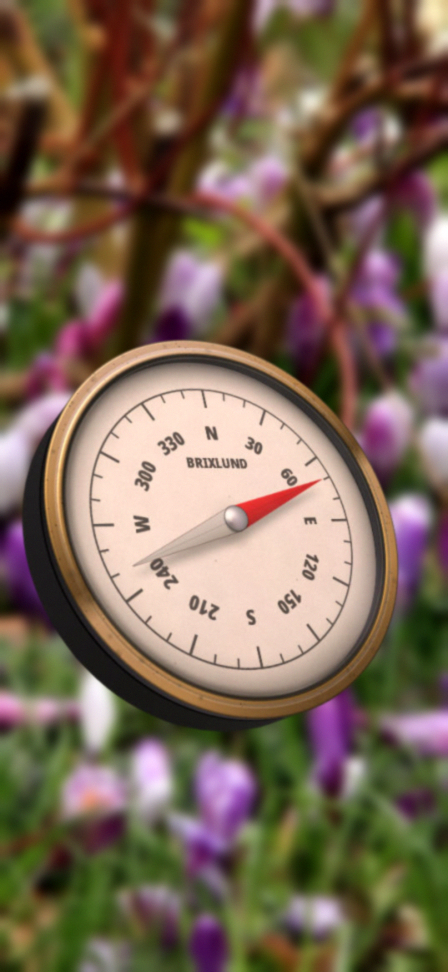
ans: {"value": 70, "unit": "°"}
